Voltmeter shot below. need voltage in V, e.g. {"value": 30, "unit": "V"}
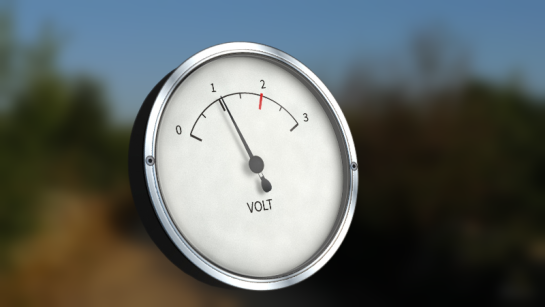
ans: {"value": 1, "unit": "V"}
